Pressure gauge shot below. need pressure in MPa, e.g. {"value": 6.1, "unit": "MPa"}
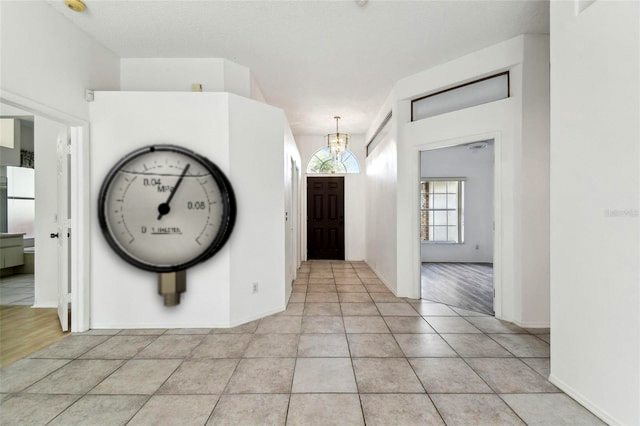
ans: {"value": 0.06, "unit": "MPa"}
